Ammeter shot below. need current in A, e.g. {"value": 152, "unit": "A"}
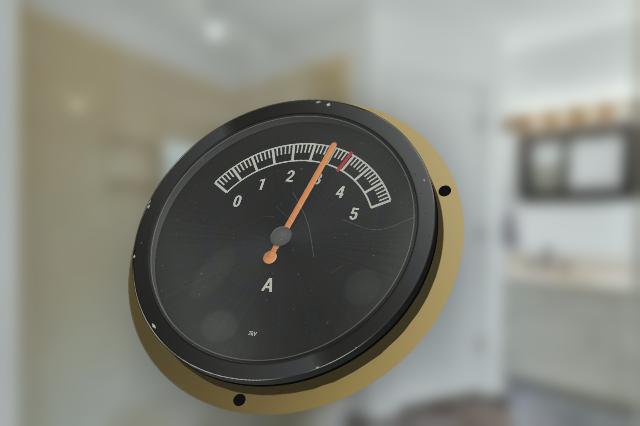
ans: {"value": 3, "unit": "A"}
